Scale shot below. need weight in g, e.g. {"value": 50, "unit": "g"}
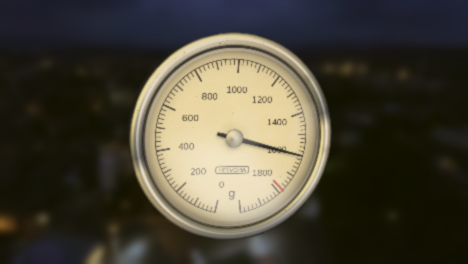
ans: {"value": 1600, "unit": "g"}
